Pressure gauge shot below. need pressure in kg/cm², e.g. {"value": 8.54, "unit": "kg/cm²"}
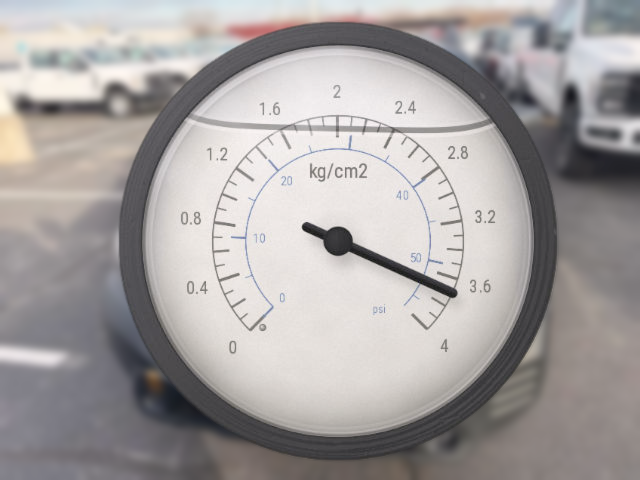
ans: {"value": 3.7, "unit": "kg/cm²"}
